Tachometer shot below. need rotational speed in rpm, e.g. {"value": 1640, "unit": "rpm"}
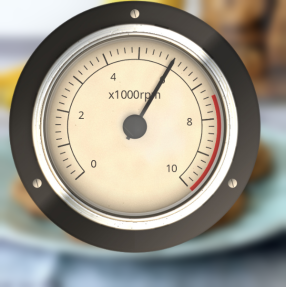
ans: {"value": 6000, "unit": "rpm"}
